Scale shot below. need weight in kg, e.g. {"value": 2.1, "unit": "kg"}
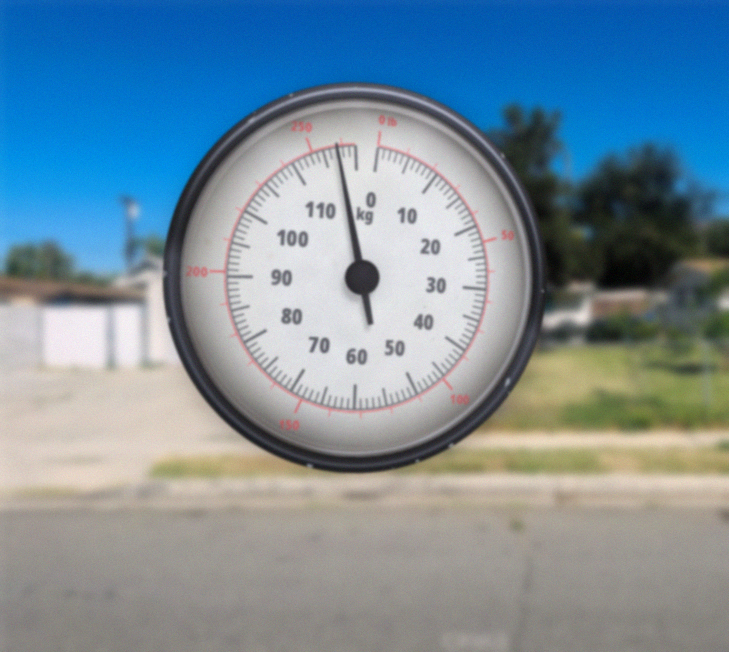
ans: {"value": 117, "unit": "kg"}
